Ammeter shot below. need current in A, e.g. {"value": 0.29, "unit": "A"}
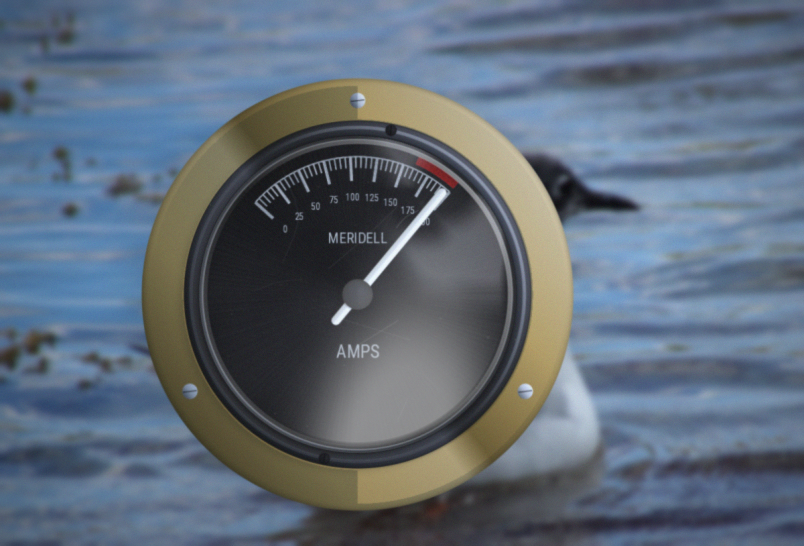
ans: {"value": 195, "unit": "A"}
